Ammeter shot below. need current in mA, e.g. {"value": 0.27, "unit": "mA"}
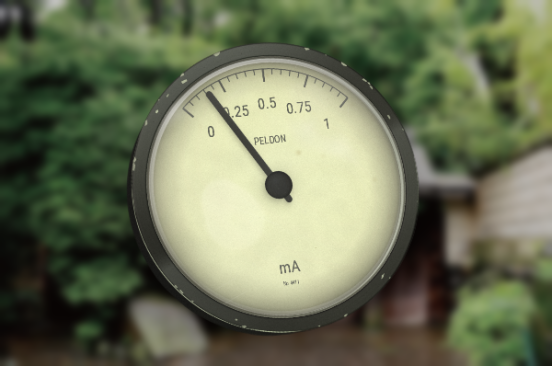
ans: {"value": 0.15, "unit": "mA"}
